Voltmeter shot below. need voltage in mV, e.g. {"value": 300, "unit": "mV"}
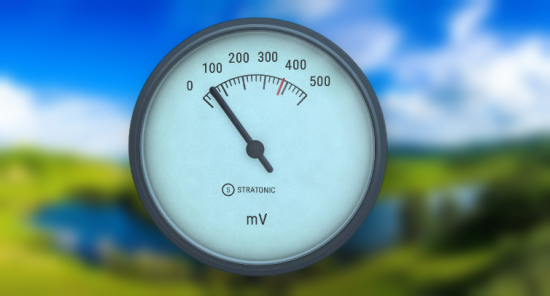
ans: {"value": 60, "unit": "mV"}
